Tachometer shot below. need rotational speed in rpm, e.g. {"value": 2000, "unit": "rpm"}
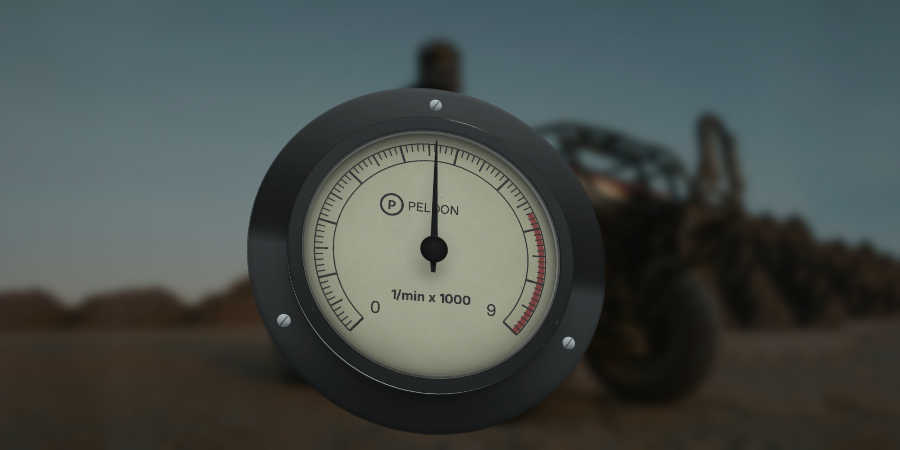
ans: {"value": 4600, "unit": "rpm"}
